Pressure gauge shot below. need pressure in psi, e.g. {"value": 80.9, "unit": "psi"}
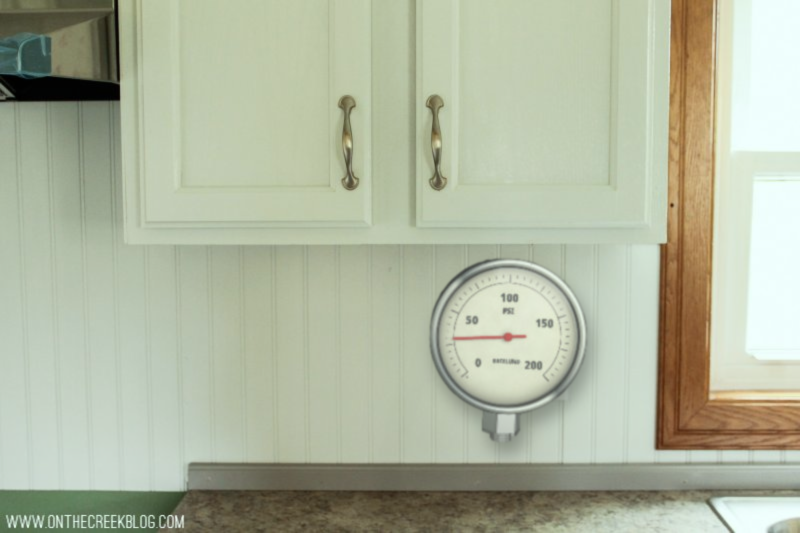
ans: {"value": 30, "unit": "psi"}
